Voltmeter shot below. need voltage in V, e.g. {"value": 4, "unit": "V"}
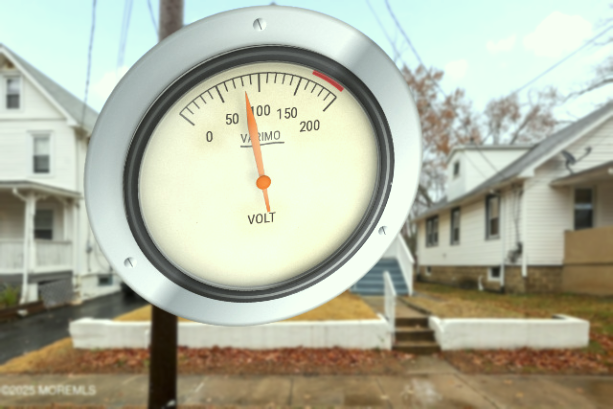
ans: {"value": 80, "unit": "V"}
